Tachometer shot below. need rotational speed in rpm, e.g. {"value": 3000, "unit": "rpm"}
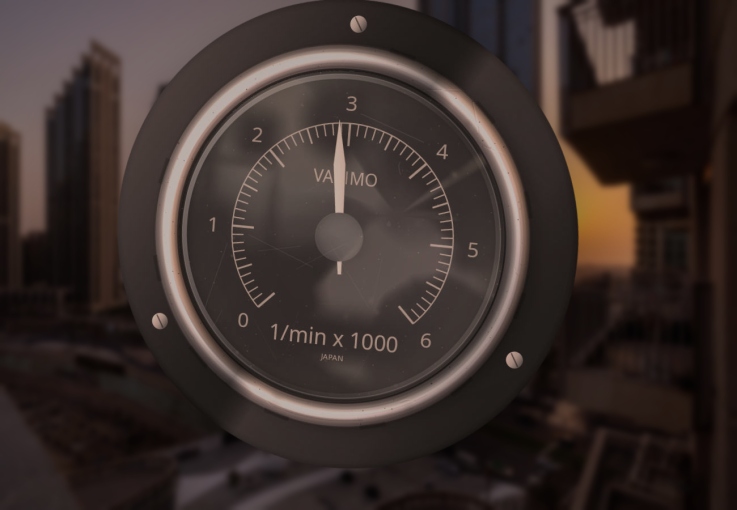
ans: {"value": 2900, "unit": "rpm"}
